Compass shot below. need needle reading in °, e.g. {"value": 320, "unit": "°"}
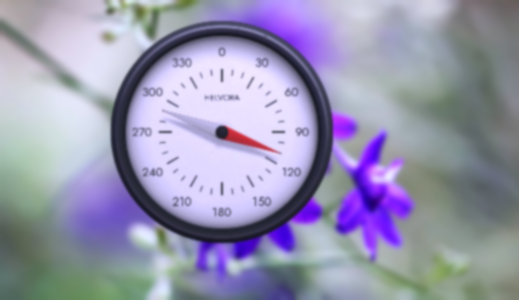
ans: {"value": 110, "unit": "°"}
